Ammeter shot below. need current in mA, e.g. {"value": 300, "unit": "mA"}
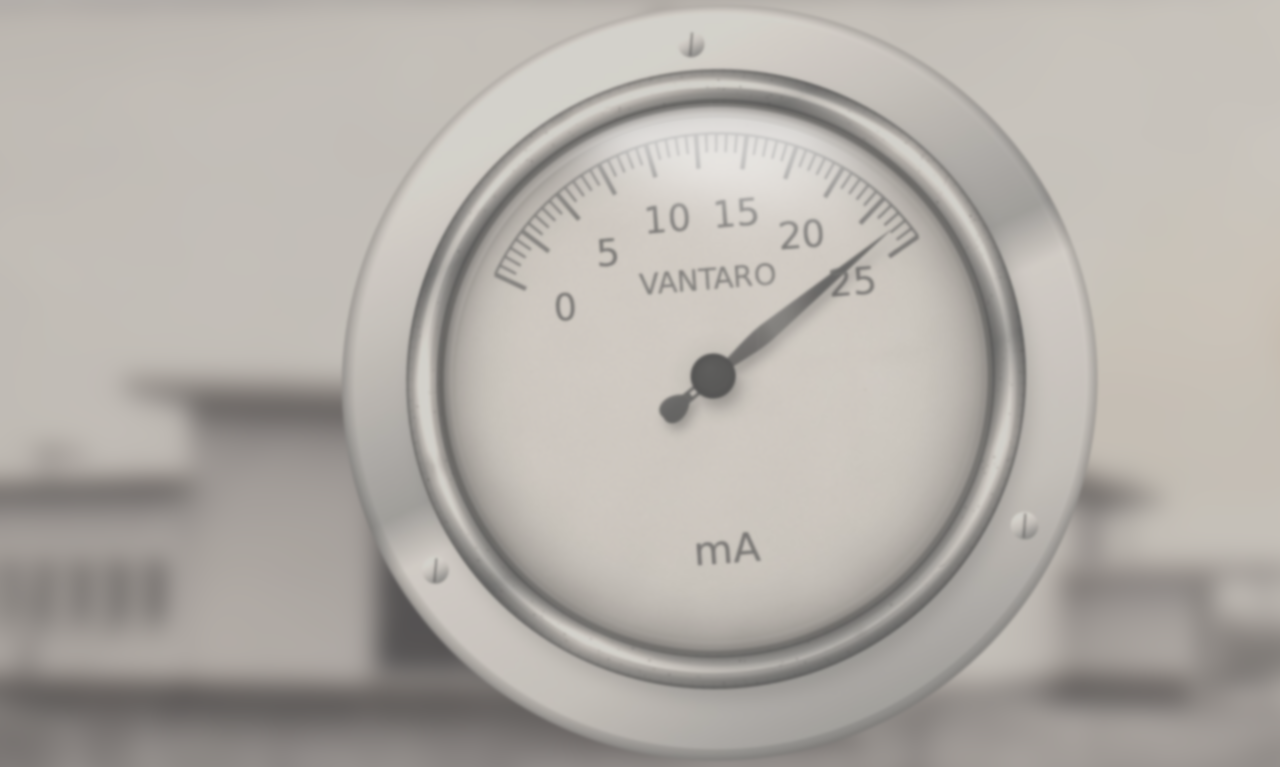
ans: {"value": 24, "unit": "mA"}
